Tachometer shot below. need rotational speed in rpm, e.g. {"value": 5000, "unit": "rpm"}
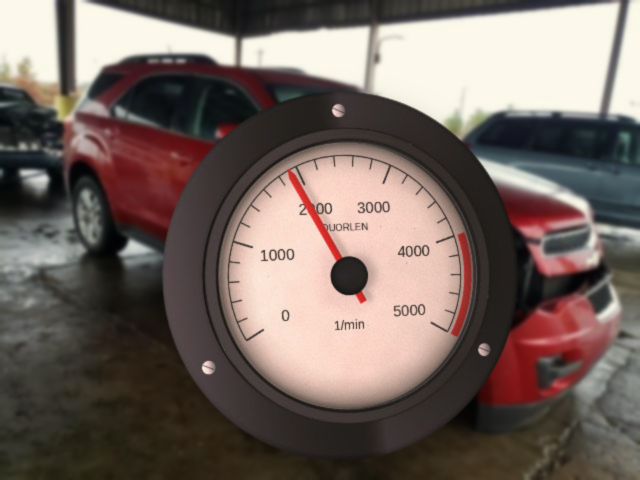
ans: {"value": 1900, "unit": "rpm"}
